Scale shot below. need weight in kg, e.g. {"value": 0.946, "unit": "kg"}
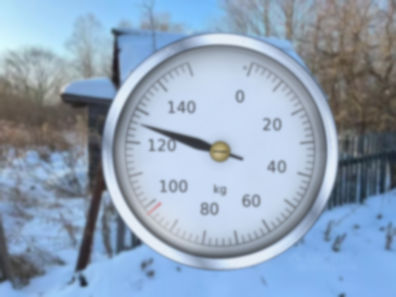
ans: {"value": 126, "unit": "kg"}
